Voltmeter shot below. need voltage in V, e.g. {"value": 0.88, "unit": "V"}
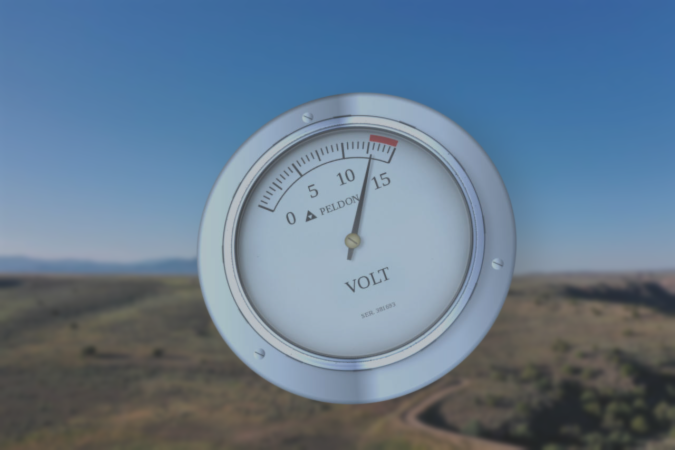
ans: {"value": 13, "unit": "V"}
